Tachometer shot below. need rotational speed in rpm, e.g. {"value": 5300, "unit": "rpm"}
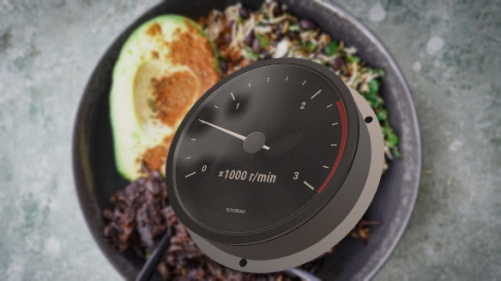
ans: {"value": 600, "unit": "rpm"}
